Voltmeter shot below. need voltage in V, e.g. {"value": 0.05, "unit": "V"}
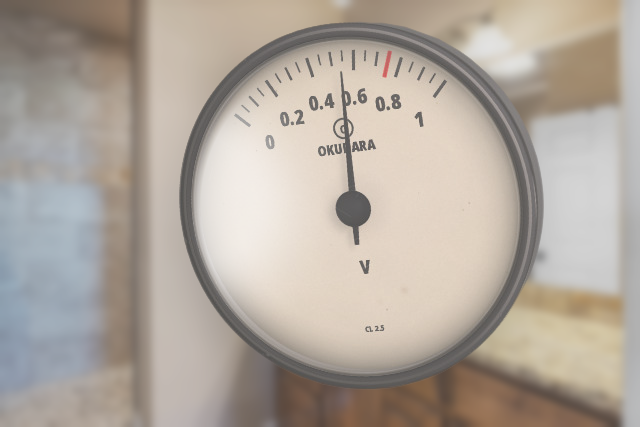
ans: {"value": 0.55, "unit": "V"}
